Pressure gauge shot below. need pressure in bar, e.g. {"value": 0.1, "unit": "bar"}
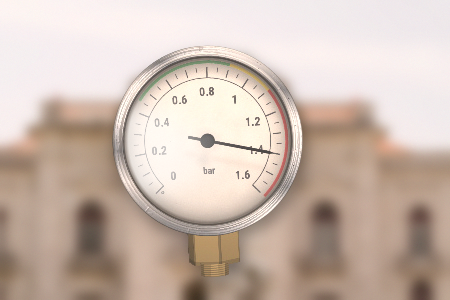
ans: {"value": 1.4, "unit": "bar"}
